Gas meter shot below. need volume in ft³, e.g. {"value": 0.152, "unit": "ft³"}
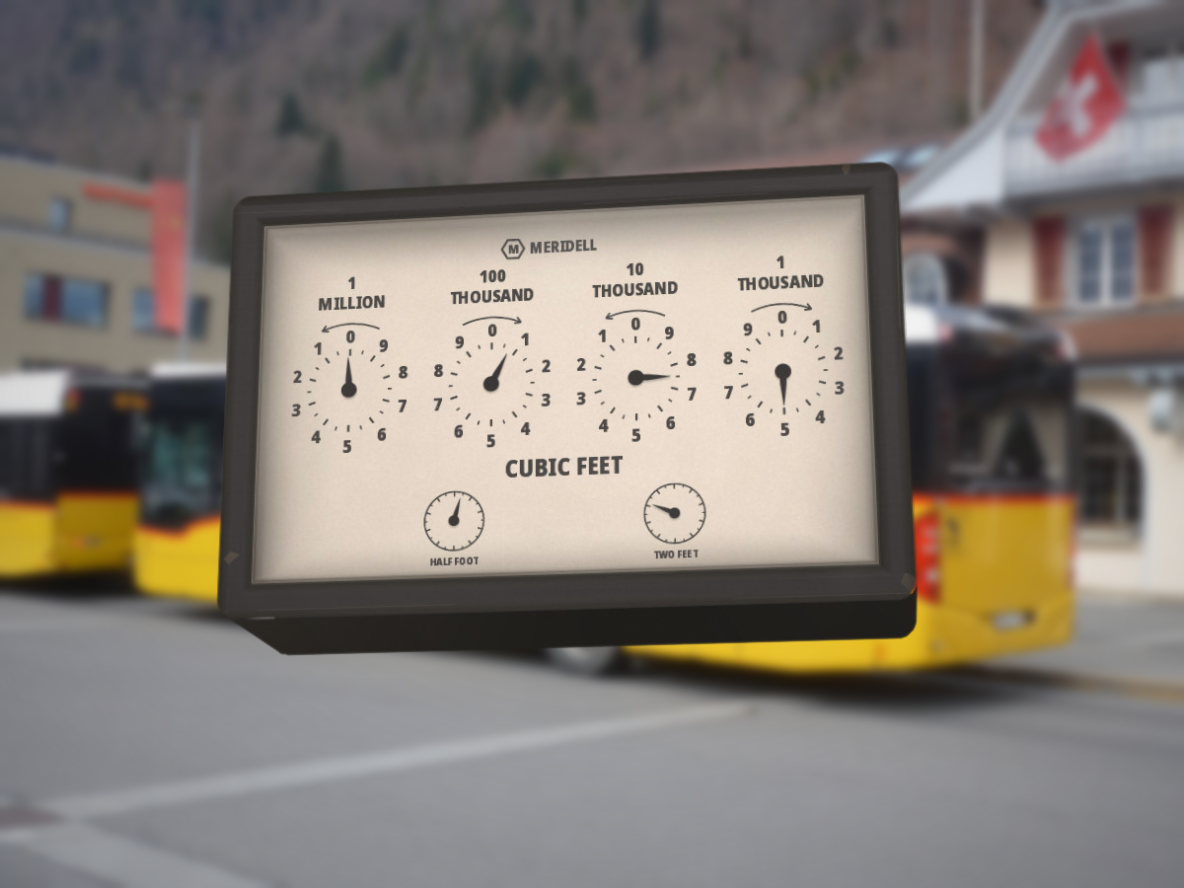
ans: {"value": 7500, "unit": "ft³"}
